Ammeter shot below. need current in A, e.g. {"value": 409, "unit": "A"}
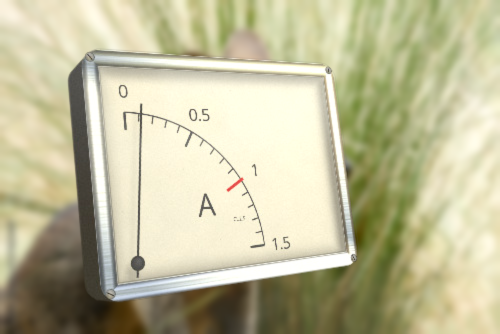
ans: {"value": 0.1, "unit": "A"}
